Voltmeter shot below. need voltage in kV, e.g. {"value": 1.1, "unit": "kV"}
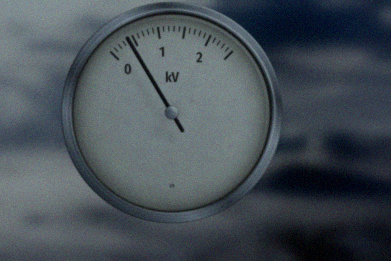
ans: {"value": 0.4, "unit": "kV"}
